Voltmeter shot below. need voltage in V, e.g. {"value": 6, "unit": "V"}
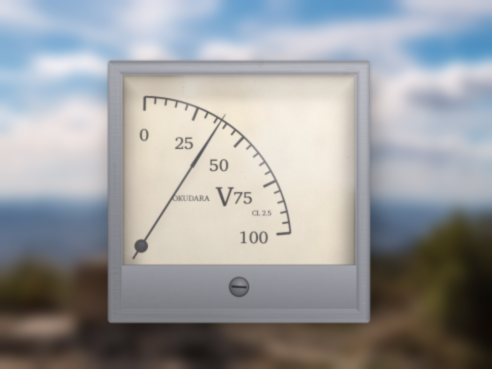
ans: {"value": 37.5, "unit": "V"}
